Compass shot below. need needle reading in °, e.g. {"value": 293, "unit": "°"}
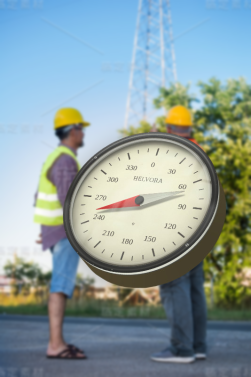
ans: {"value": 250, "unit": "°"}
